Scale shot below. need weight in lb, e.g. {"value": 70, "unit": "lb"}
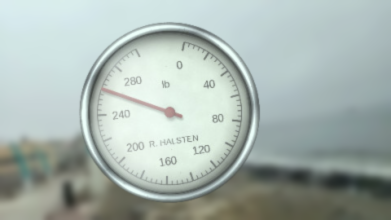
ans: {"value": 260, "unit": "lb"}
